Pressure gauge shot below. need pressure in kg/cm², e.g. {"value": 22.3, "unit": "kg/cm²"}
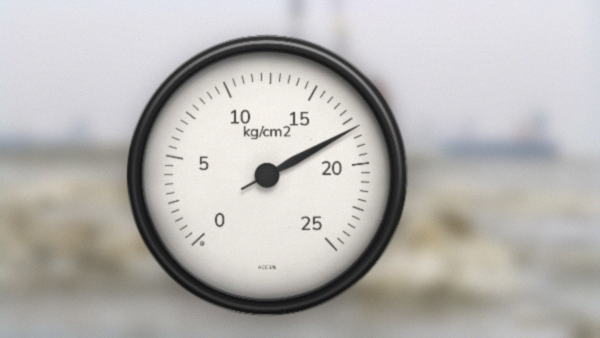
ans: {"value": 18, "unit": "kg/cm²"}
